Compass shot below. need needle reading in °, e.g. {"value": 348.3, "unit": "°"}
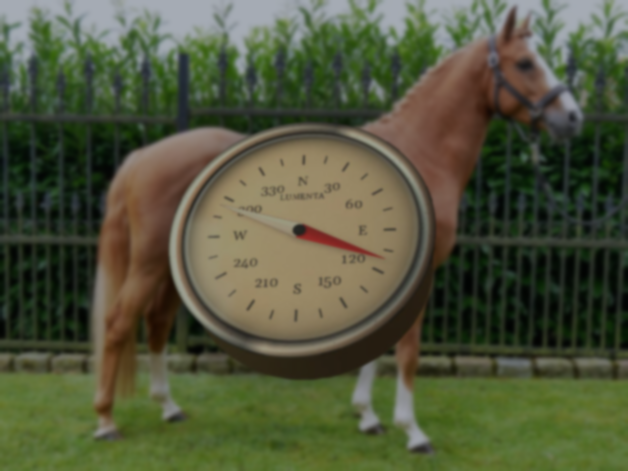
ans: {"value": 112.5, "unit": "°"}
